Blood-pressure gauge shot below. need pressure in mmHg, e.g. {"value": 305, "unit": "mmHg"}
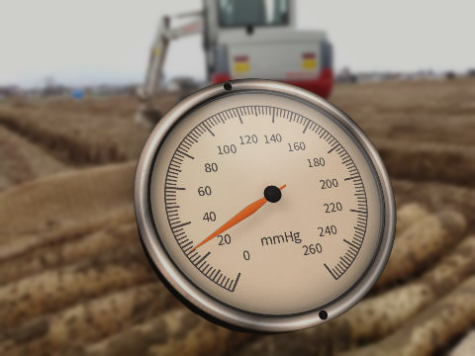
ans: {"value": 26, "unit": "mmHg"}
